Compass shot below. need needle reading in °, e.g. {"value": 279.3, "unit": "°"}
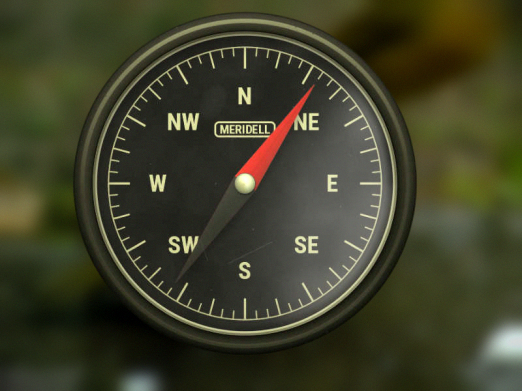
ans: {"value": 35, "unit": "°"}
